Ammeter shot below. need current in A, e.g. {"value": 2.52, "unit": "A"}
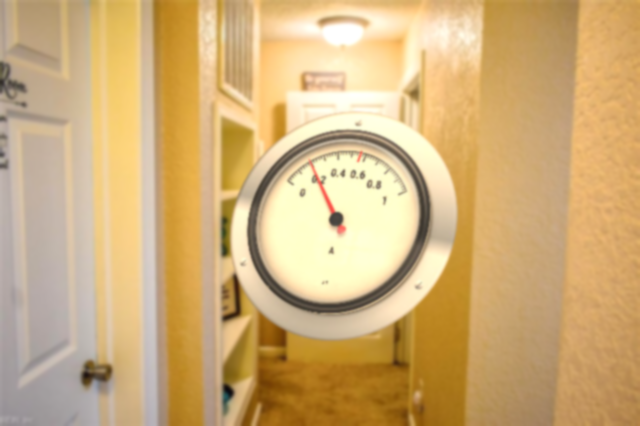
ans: {"value": 0.2, "unit": "A"}
